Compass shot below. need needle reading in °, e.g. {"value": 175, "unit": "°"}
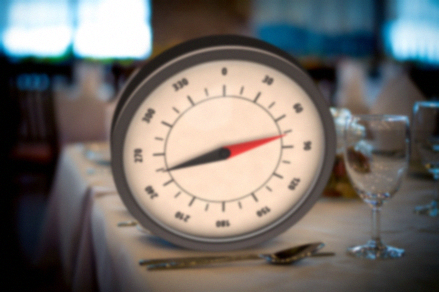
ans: {"value": 75, "unit": "°"}
